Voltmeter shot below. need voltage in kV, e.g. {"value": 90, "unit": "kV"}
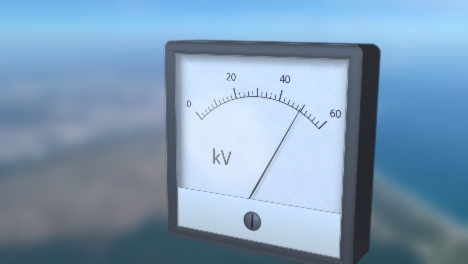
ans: {"value": 50, "unit": "kV"}
